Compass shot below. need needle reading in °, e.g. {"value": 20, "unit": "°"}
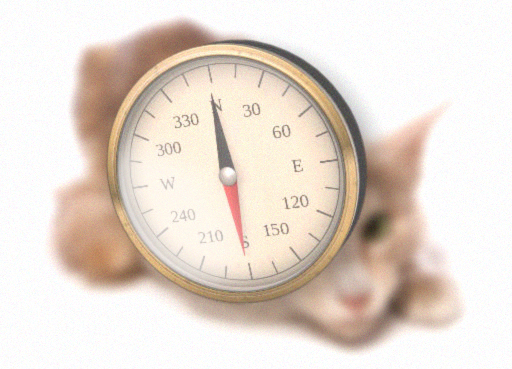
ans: {"value": 180, "unit": "°"}
